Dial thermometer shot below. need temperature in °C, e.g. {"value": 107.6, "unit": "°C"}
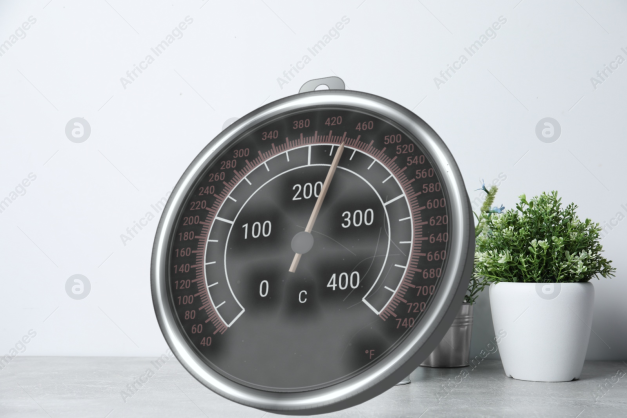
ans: {"value": 230, "unit": "°C"}
